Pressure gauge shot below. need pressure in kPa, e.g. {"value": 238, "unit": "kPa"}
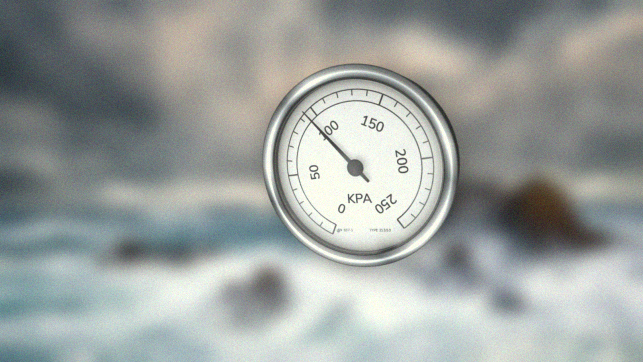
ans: {"value": 95, "unit": "kPa"}
